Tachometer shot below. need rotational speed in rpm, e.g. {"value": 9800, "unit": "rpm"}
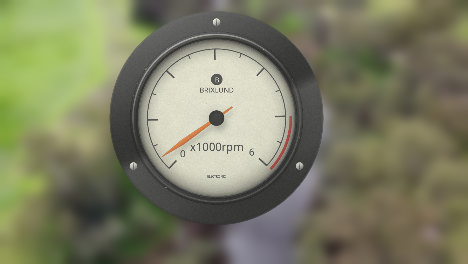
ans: {"value": 250, "unit": "rpm"}
